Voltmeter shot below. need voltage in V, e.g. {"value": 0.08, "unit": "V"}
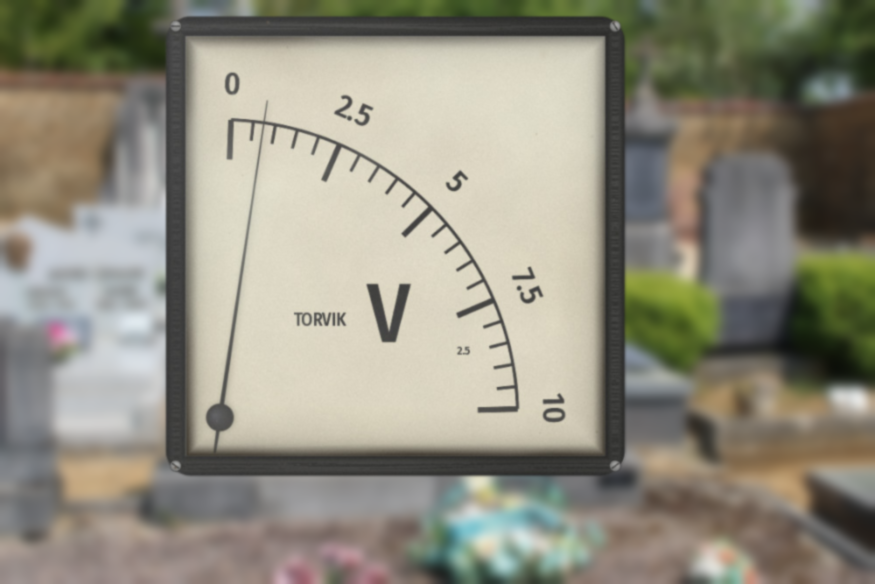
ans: {"value": 0.75, "unit": "V"}
